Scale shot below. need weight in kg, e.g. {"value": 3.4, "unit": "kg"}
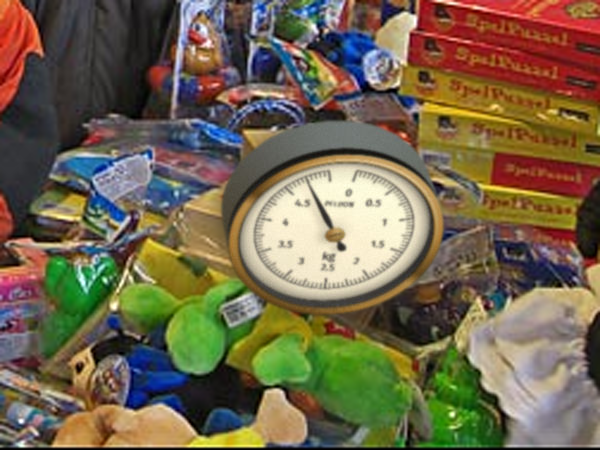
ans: {"value": 4.75, "unit": "kg"}
